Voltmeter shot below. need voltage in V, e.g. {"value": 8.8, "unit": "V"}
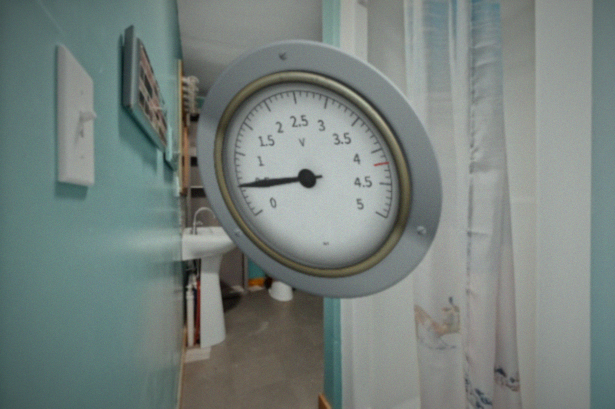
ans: {"value": 0.5, "unit": "V"}
